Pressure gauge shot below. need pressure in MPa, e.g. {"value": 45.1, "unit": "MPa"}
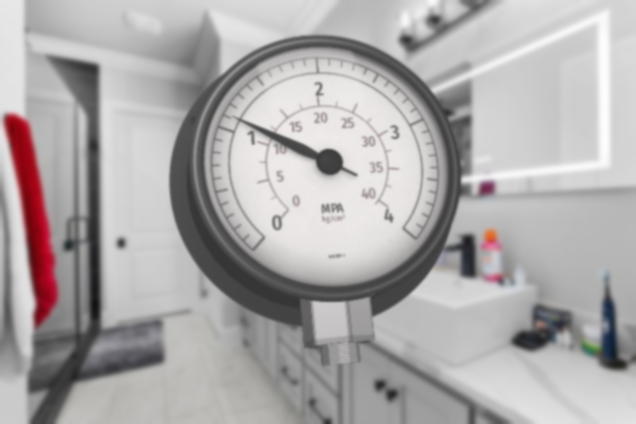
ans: {"value": 1.1, "unit": "MPa"}
